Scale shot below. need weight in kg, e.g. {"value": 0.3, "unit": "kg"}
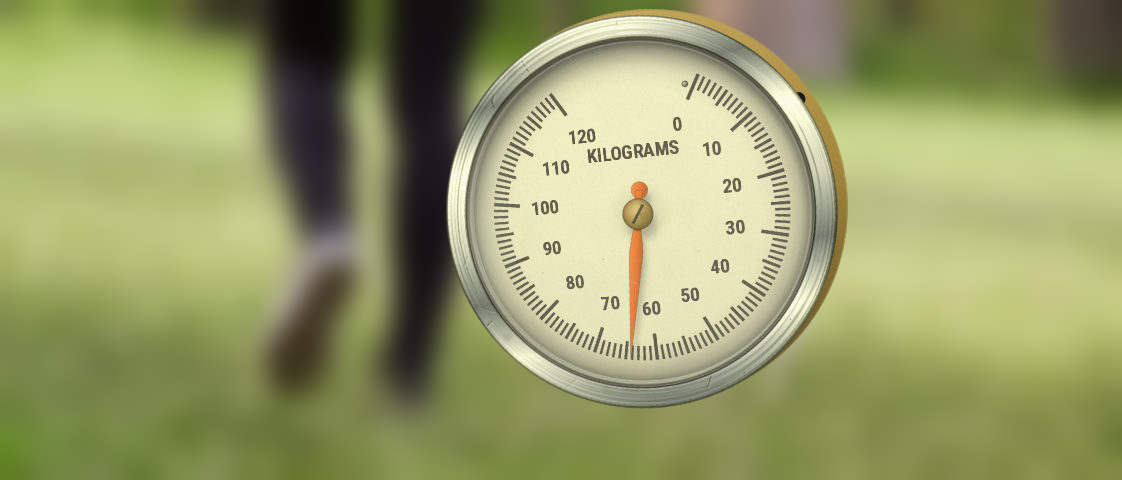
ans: {"value": 64, "unit": "kg"}
